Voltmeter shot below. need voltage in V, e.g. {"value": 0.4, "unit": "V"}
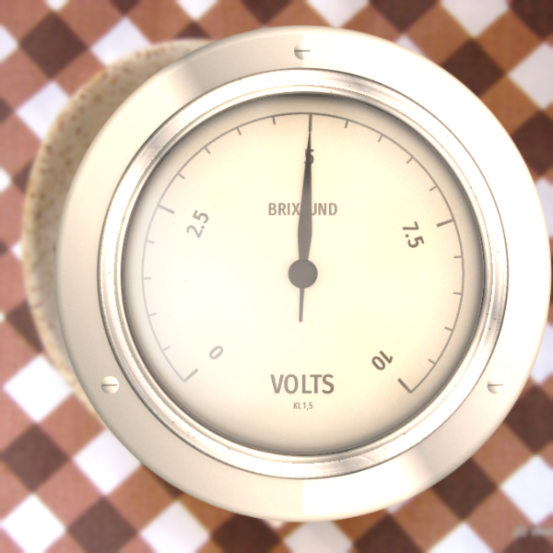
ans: {"value": 5, "unit": "V"}
